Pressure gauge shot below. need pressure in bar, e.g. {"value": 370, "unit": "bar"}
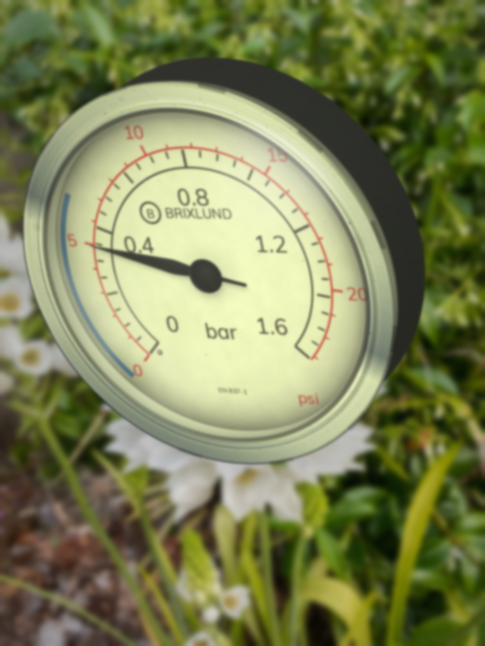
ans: {"value": 0.35, "unit": "bar"}
